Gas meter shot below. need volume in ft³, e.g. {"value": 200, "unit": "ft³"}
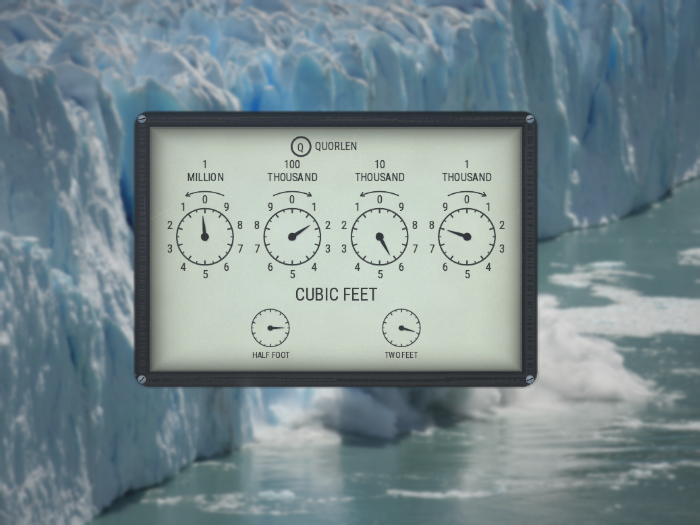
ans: {"value": 15800, "unit": "ft³"}
